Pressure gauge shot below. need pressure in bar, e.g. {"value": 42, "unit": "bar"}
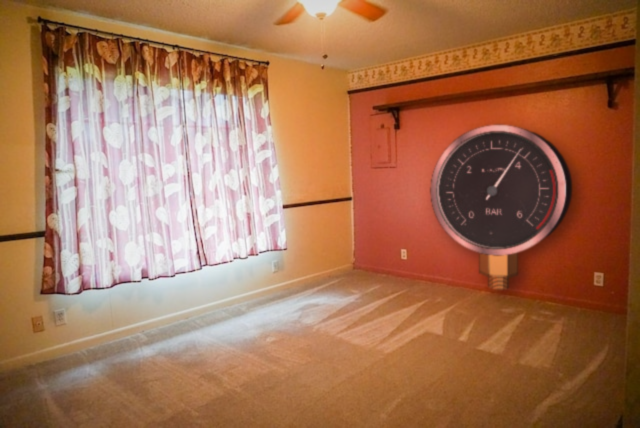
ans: {"value": 3.8, "unit": "bar"}
